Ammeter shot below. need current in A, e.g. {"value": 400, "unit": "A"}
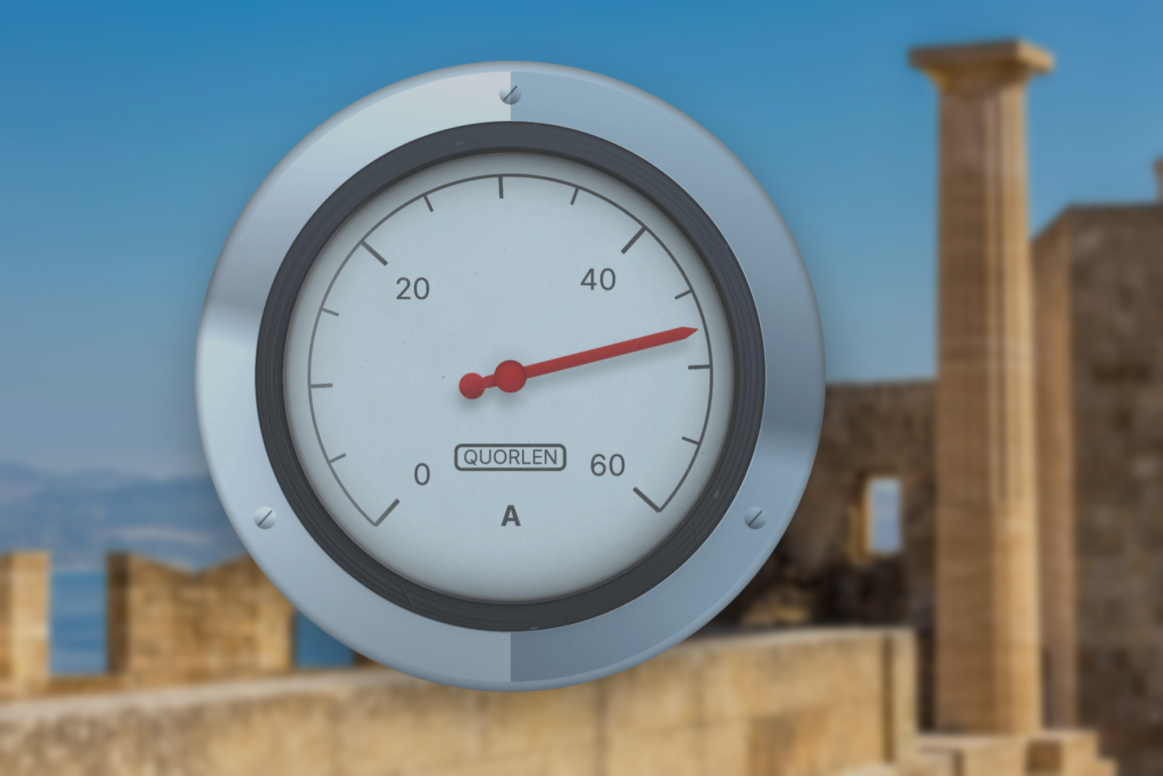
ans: {"value": 47.5, "unit": "A"}
